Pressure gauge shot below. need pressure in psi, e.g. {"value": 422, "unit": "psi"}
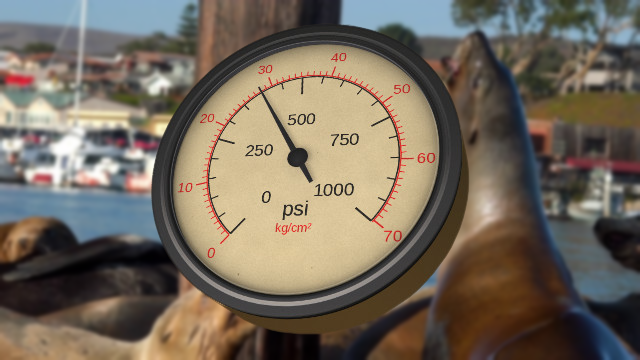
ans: {"value": 400, "unit": "psi"}
